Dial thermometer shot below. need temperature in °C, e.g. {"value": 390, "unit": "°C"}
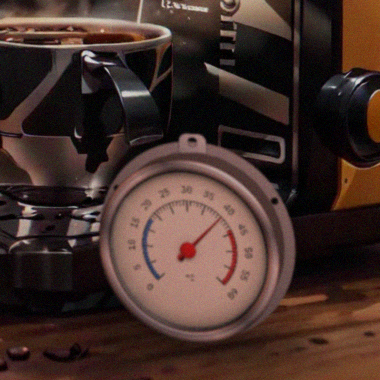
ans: {"value": 40, "unit": "°C"}
